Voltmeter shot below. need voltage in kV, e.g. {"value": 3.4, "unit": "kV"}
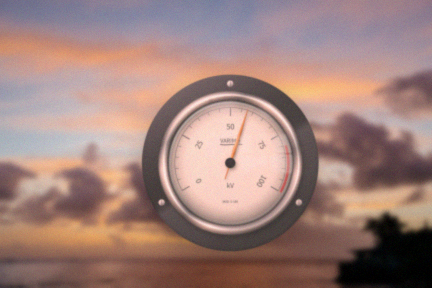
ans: {"value": 57.5, "unit": "kV"}
